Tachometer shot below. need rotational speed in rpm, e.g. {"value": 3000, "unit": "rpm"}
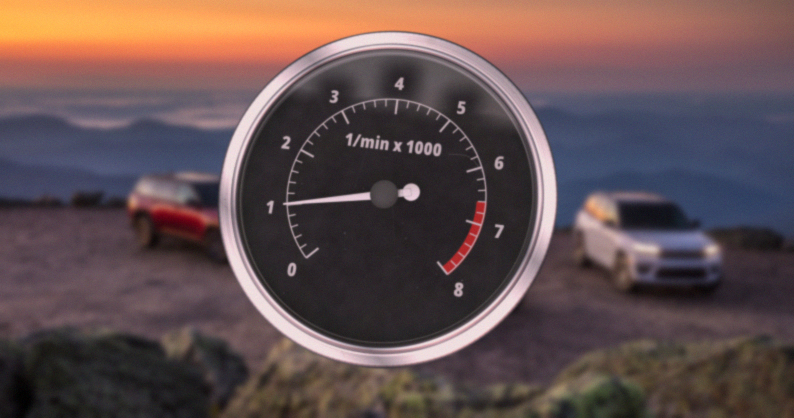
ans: {"value": 1000, "unit": "rpm"}
